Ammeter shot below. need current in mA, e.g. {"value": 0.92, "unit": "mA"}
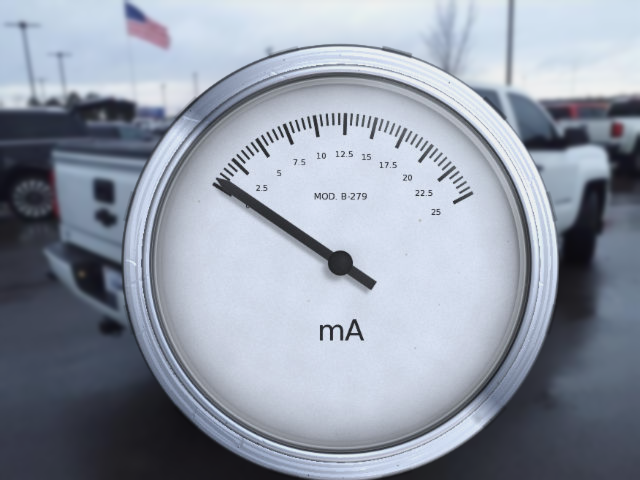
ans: {"value": 0.5, "unit": "mA"}
